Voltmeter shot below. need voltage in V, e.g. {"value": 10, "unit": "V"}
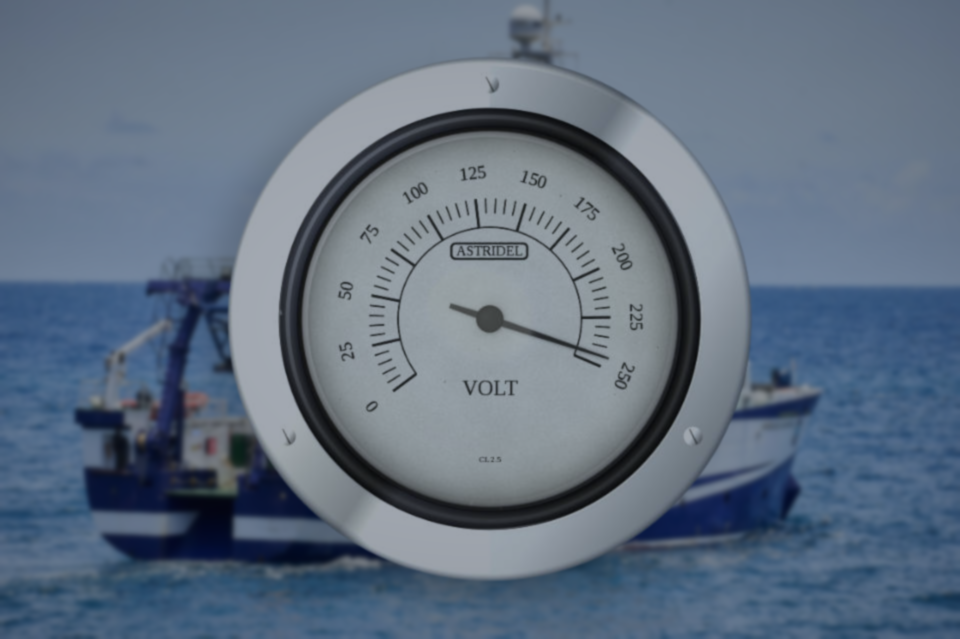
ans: {"value": 245, "unit": "V"}
